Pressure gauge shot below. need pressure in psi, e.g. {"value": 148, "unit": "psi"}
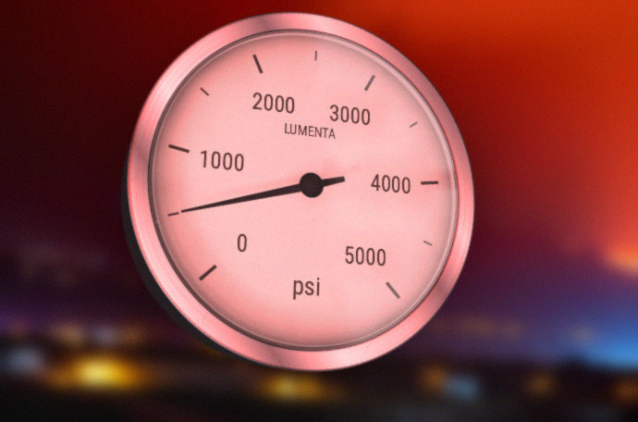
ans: {"value": 500, "unit": "psi"}
